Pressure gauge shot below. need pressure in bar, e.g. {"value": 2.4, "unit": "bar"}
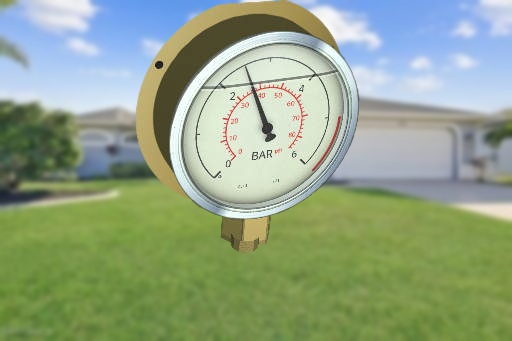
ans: {"value": 2.5, "unit": "bar"}
